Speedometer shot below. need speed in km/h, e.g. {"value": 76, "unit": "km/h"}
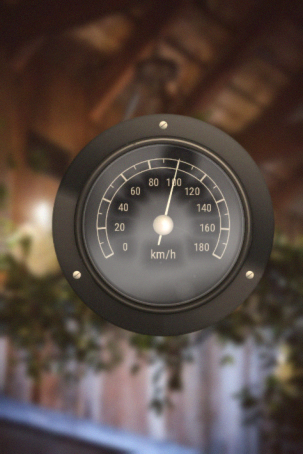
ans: {"value": 100, "unit": "km/h"}
